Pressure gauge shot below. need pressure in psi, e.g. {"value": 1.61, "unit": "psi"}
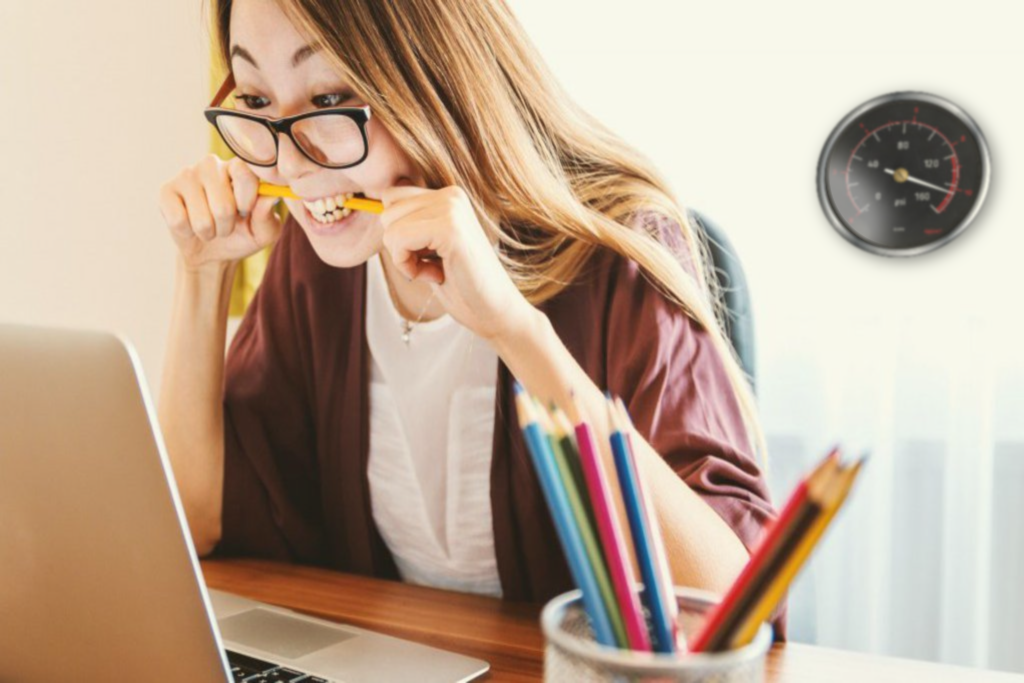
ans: {"value": 145, "unit": "psi"}
